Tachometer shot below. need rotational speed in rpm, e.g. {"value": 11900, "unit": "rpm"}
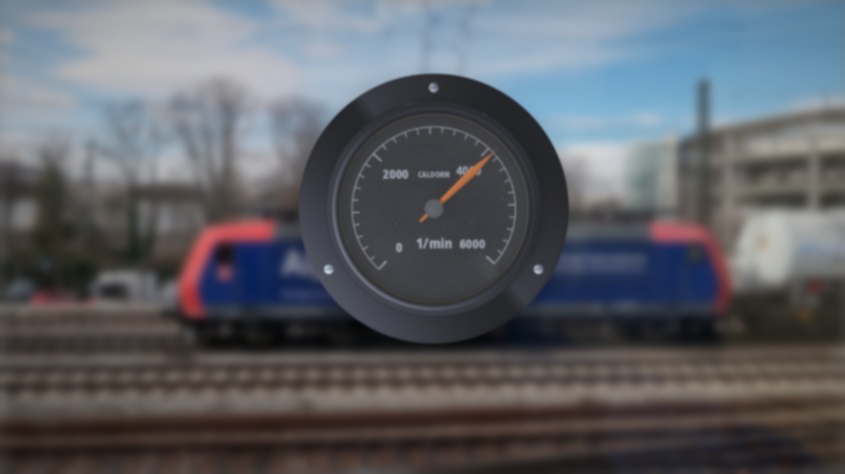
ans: {"value": 4100, "unit": "rpm"}
